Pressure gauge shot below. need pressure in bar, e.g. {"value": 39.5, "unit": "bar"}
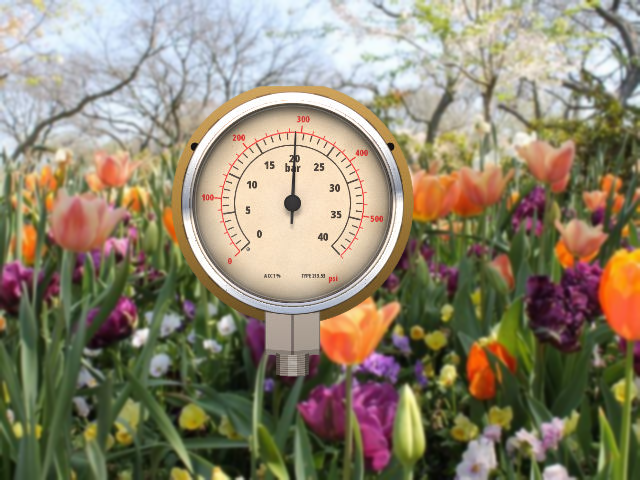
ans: {"value": 20, "unit": "bar"}
